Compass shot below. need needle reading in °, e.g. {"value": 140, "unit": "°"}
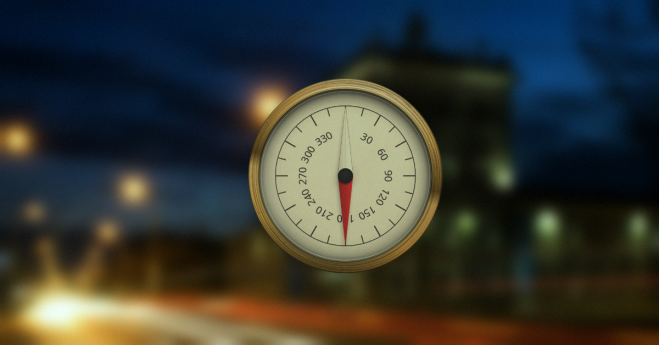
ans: {"value": 180, "unit": "°"}
